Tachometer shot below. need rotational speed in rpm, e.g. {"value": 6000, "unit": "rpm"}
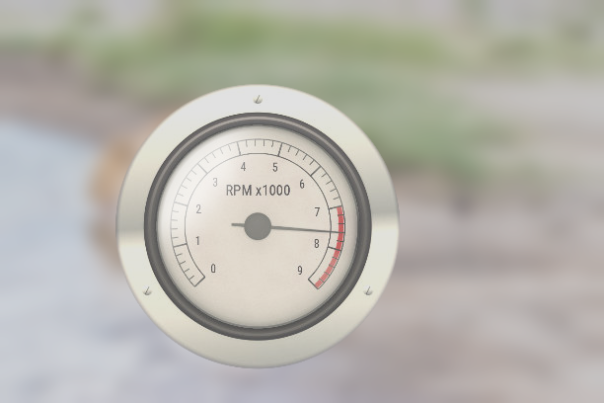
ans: {"value": 7600, "unit": "rpm"}
